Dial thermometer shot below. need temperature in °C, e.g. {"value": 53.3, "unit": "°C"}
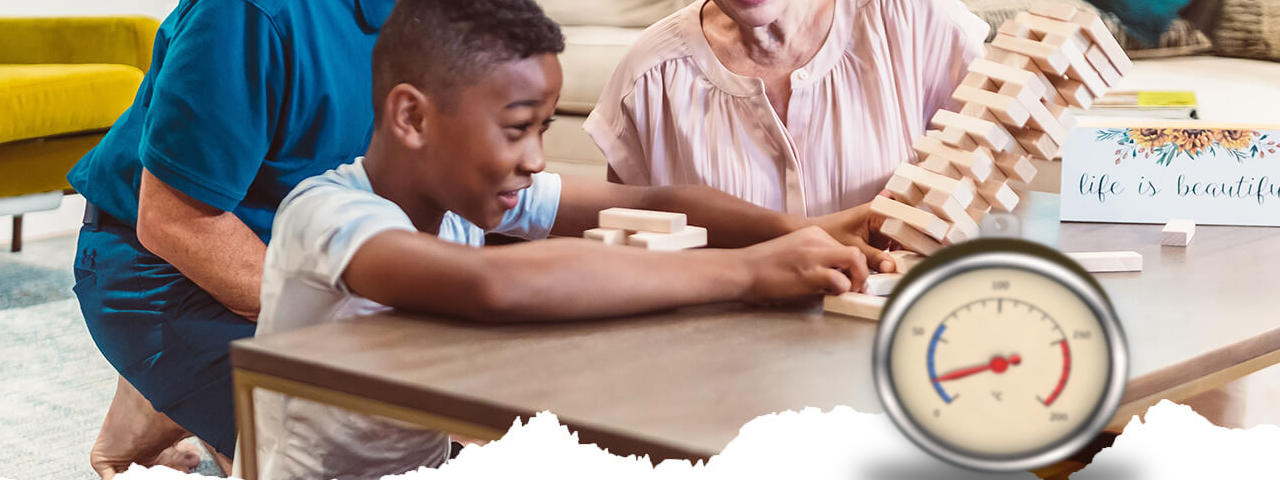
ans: {"value": 20, "unit": "°C"}
